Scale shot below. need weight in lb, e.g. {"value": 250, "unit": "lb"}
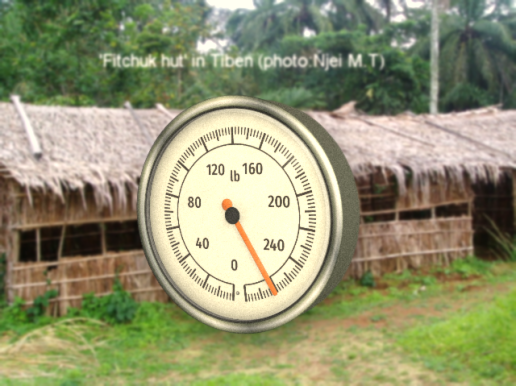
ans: {"value": 260, "unit": "lb"}
